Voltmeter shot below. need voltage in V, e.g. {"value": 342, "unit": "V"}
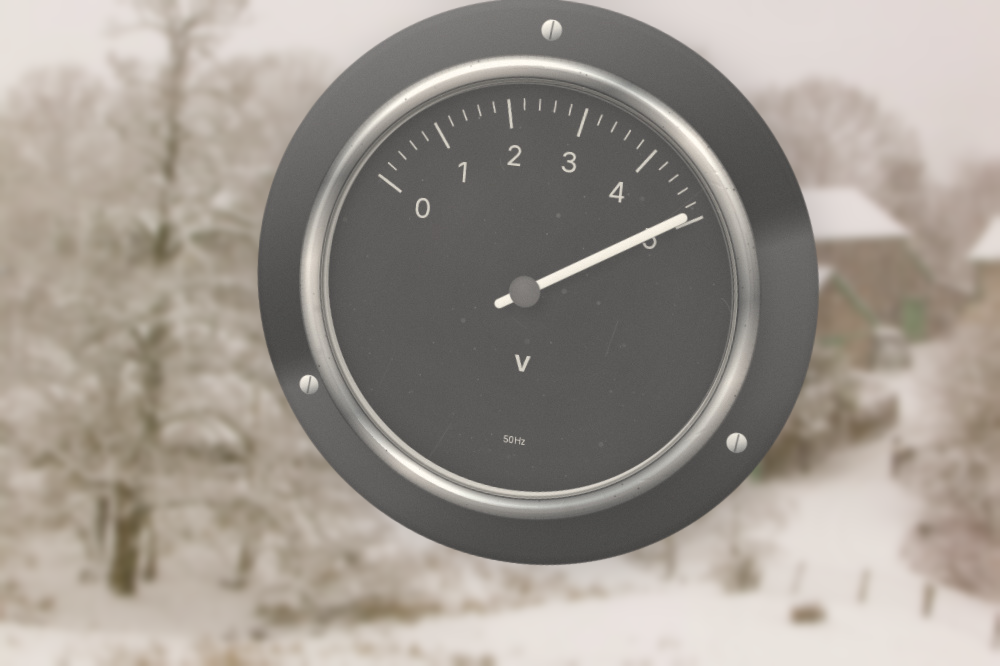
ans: {"value": 4.9, "unit": "V"}
